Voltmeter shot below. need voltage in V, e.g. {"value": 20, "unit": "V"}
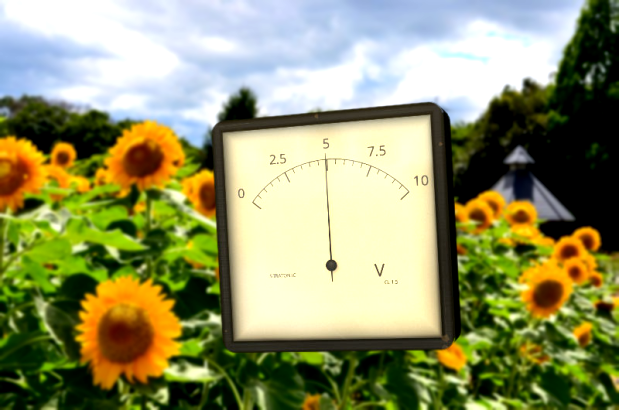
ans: {"value": 5, "unit": "V"}
